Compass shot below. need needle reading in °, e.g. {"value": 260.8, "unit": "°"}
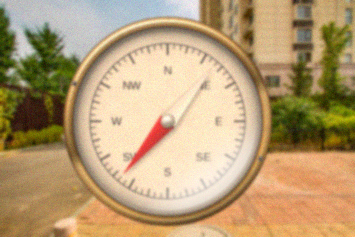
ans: {"value": 220, "unit": "°"}
